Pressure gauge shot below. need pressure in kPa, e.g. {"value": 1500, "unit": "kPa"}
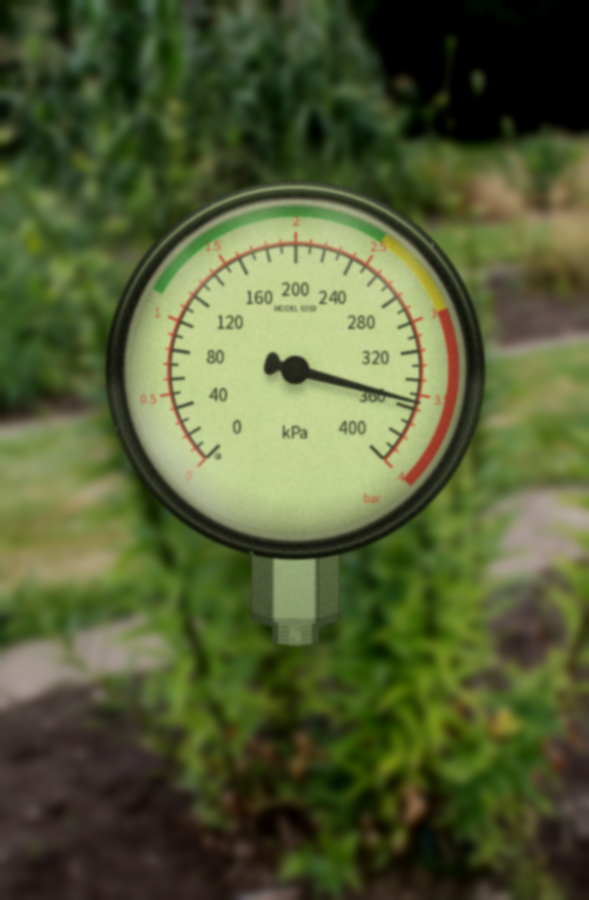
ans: {"value": 355, "unit": "kPa"}
